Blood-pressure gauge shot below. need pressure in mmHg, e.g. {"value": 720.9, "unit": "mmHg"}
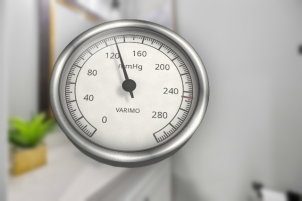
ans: {"value": 130, "unit": "mmHg"}
